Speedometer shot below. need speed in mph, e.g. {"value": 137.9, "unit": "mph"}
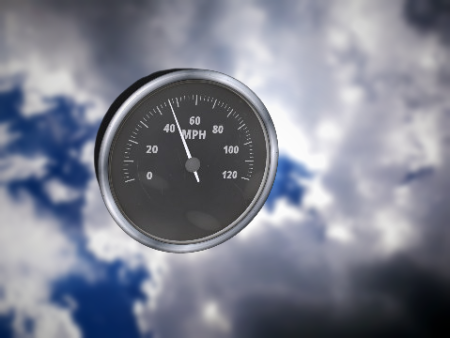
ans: {"value": 46, "unit": "mph"}
